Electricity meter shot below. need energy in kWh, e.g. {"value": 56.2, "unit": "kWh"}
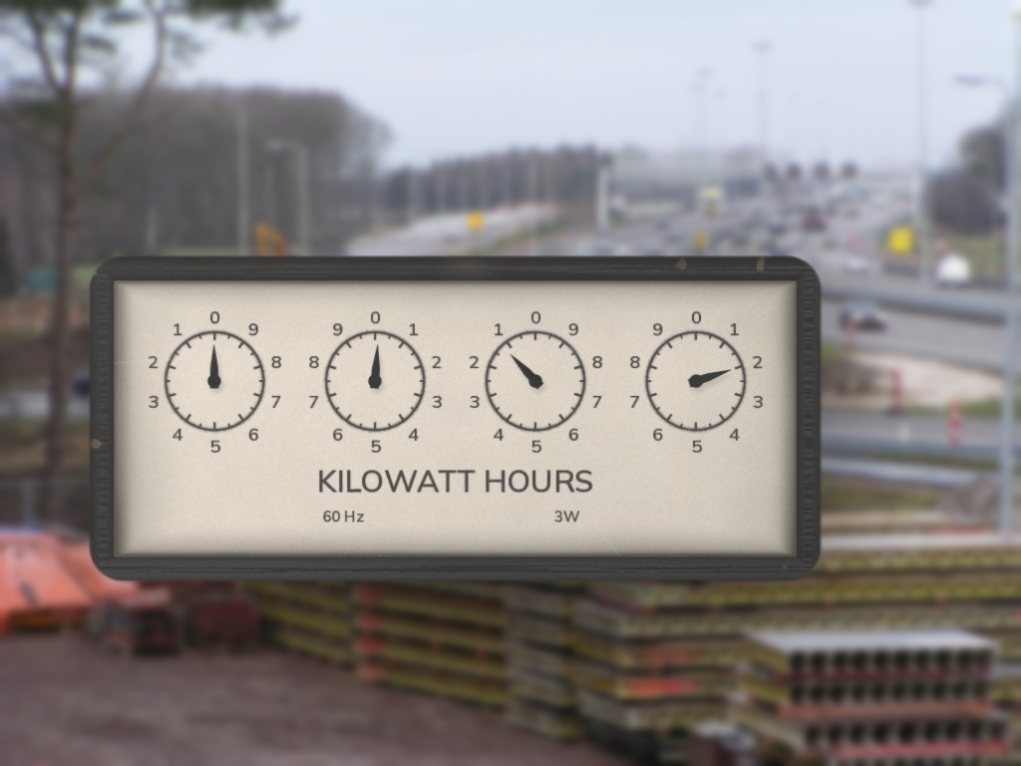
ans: {"value": 12, "unit": "kWh"}
